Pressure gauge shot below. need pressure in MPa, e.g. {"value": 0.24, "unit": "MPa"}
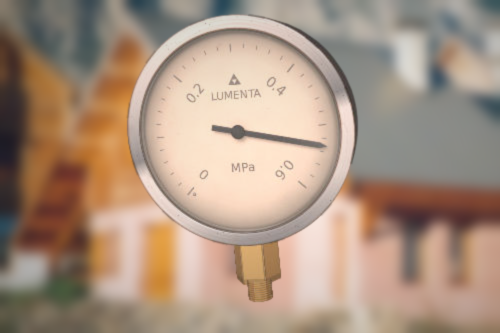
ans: {"value": 0.53, "unit": "MPa"}
